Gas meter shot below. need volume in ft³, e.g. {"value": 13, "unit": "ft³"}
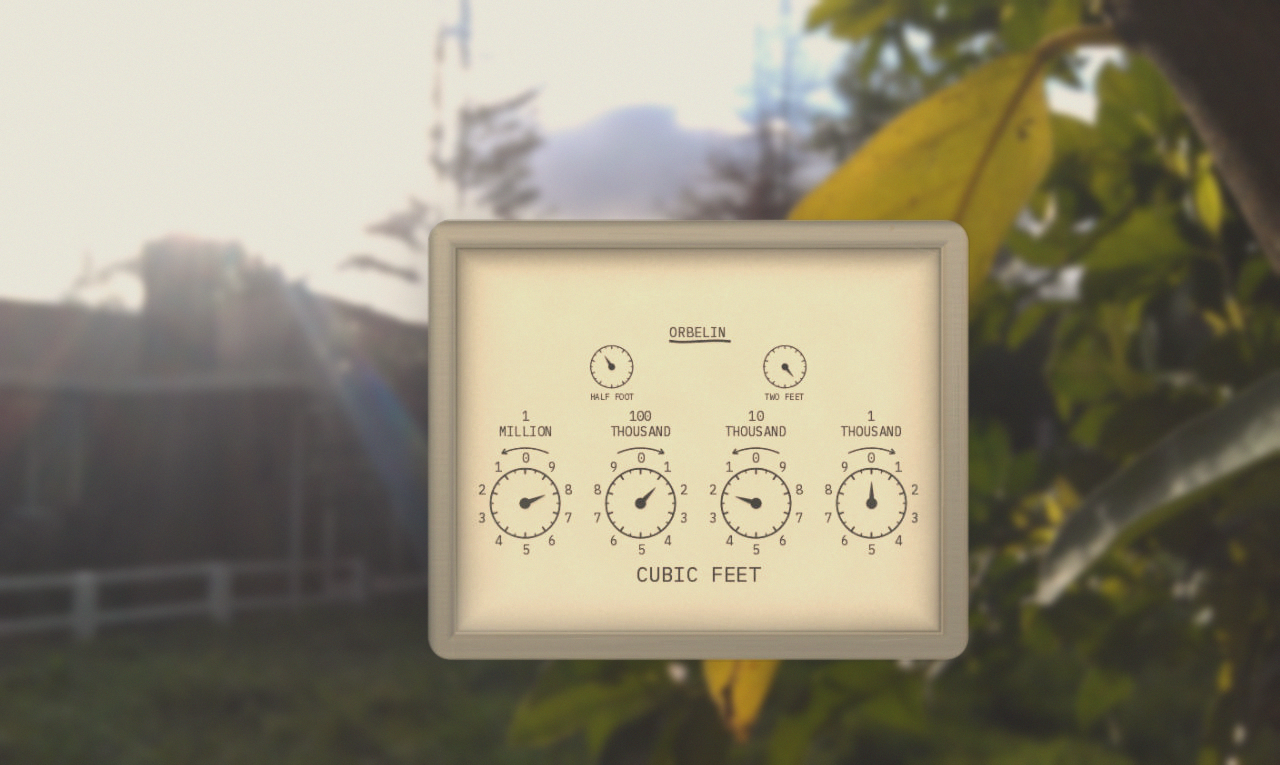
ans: {"value": 812000, "unit": "ft³"}
